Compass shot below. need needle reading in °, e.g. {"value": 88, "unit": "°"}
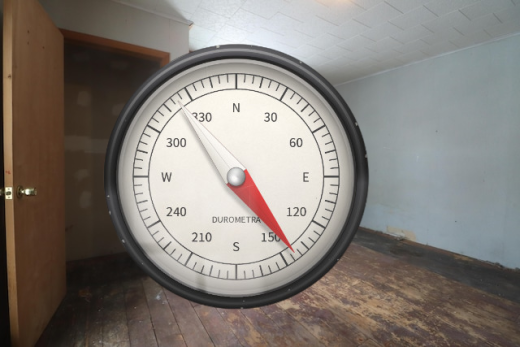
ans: {"value": 142.5, "unit": "°"}
